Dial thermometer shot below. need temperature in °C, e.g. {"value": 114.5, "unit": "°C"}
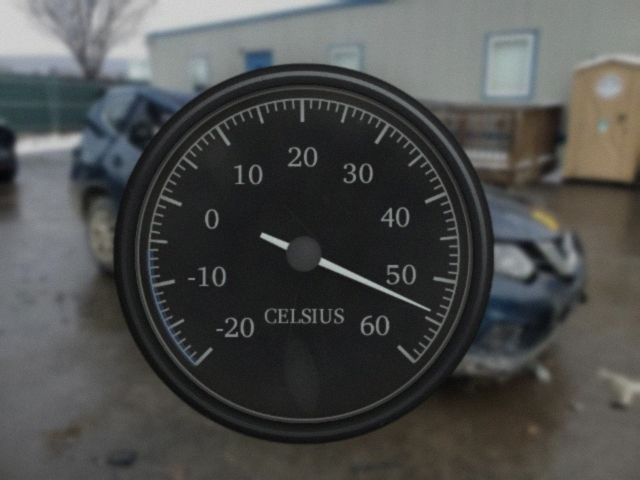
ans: {"value": 54, "unit": "°C"}
